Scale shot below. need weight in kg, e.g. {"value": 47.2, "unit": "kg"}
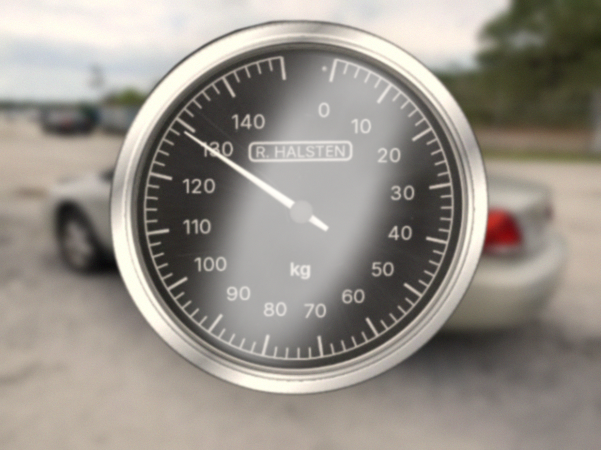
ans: {"value": 129, "unit": "kg"}
